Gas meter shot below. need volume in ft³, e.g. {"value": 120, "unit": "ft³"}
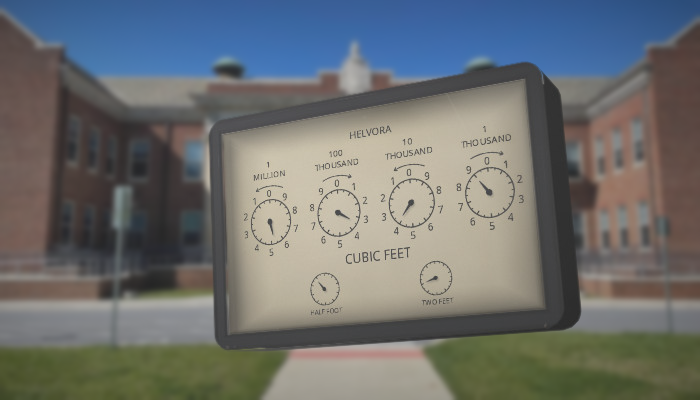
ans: {"value": 533900, "unit": "ft³"}
